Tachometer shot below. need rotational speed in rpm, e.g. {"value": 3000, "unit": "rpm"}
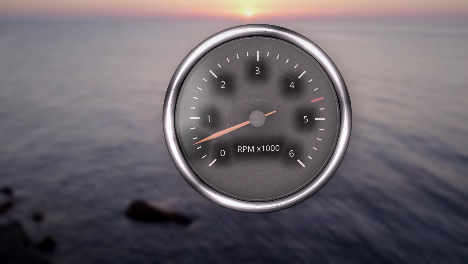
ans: {"value": 500, "unit": "rpm"}
